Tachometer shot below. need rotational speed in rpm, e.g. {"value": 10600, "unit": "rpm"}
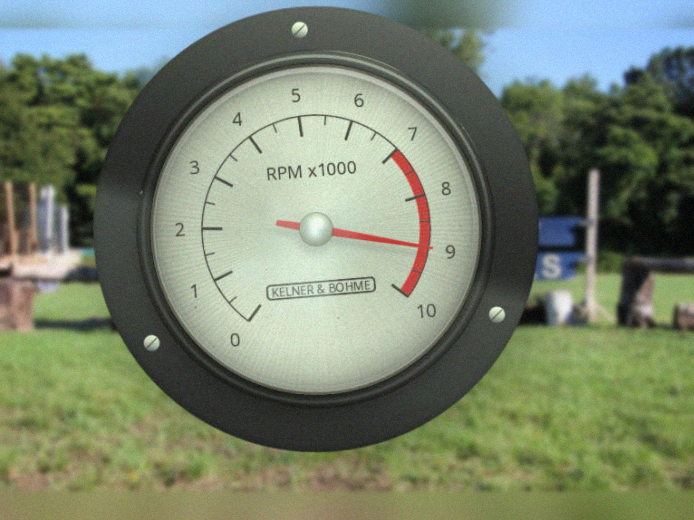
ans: {"value": 9000, "unit": "rpm"}
